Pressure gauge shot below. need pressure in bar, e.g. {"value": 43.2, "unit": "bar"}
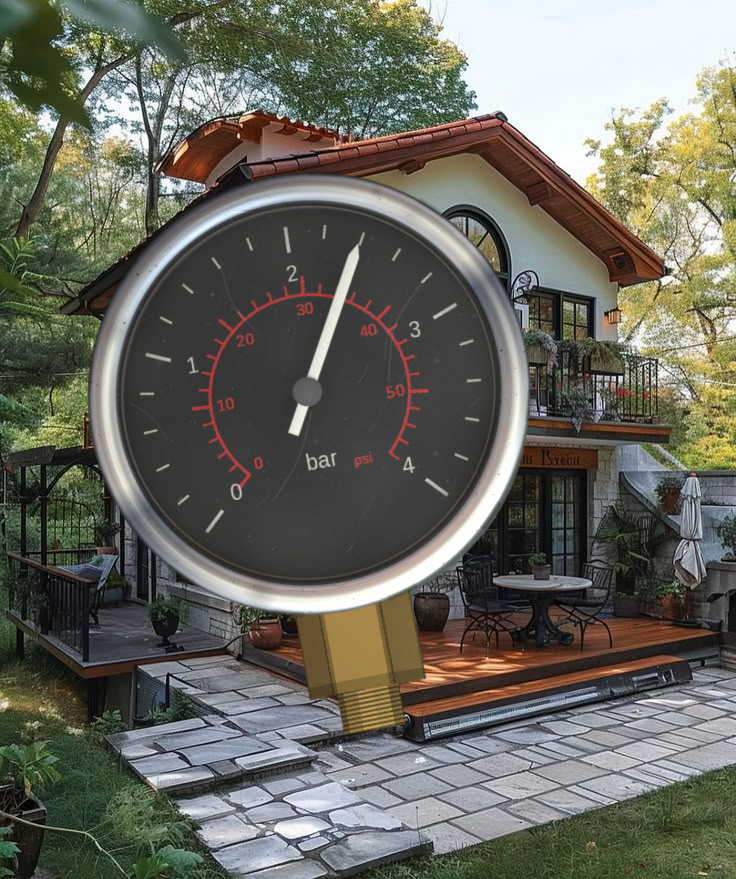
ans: {"value": 2.4, "unit": "bar"}
